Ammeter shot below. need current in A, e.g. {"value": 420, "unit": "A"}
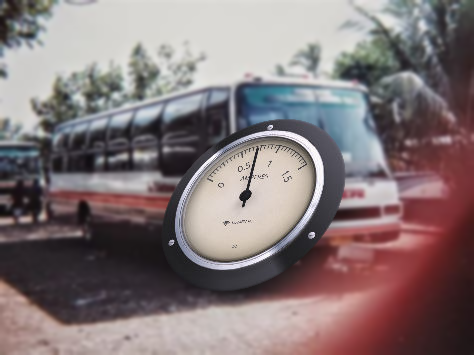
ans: {"value": 0.75, "unit": "A"}
